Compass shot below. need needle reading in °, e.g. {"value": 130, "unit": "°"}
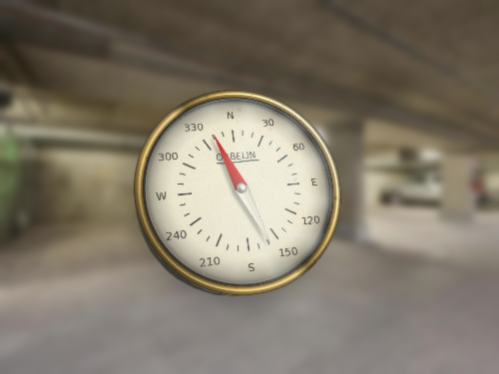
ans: {"value": 340, "unit": "°"}
